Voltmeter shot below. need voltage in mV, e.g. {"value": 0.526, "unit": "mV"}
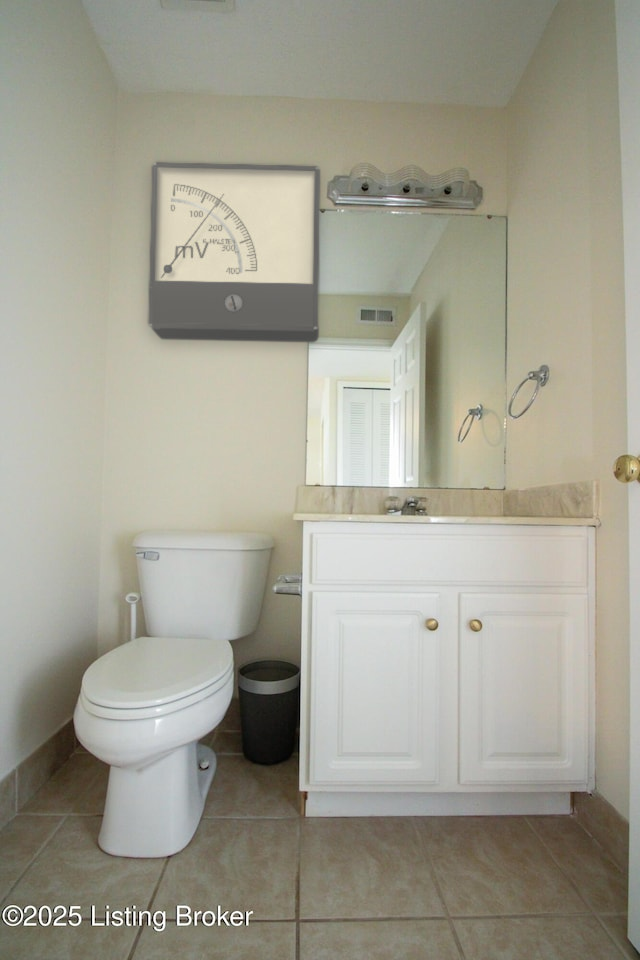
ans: {"value": 150, "unit": "mV"}
